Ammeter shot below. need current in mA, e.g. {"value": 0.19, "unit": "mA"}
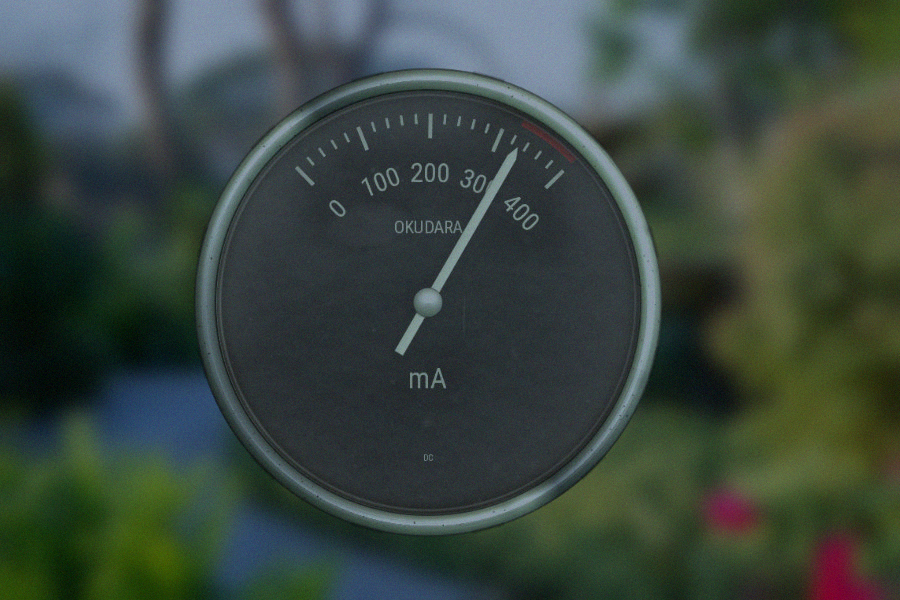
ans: {"value": 330, "unit": "mA"}
